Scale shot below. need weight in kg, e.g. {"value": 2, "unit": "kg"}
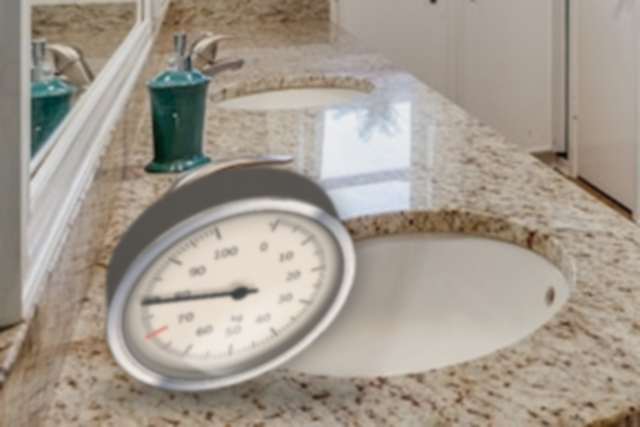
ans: {"value": 80, "unit": "kg"}
